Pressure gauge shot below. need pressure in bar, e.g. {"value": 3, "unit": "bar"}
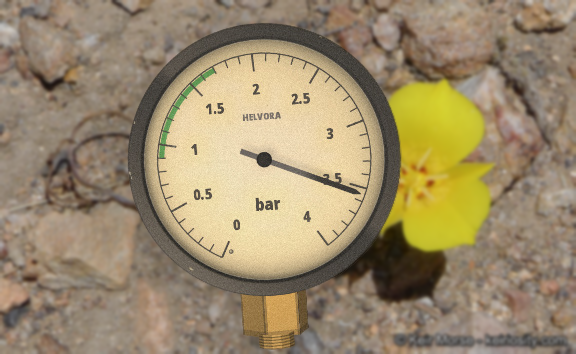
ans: {"value": 3.55, "unit": "bar"}
